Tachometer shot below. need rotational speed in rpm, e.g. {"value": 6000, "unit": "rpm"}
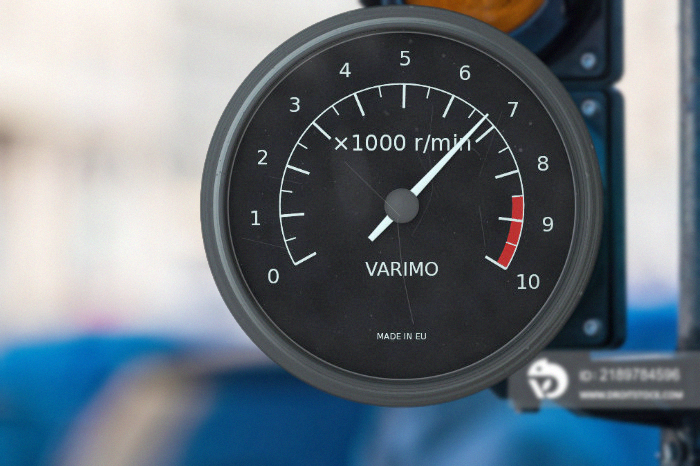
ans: {"value": 6750, "unit": "rpm"}
